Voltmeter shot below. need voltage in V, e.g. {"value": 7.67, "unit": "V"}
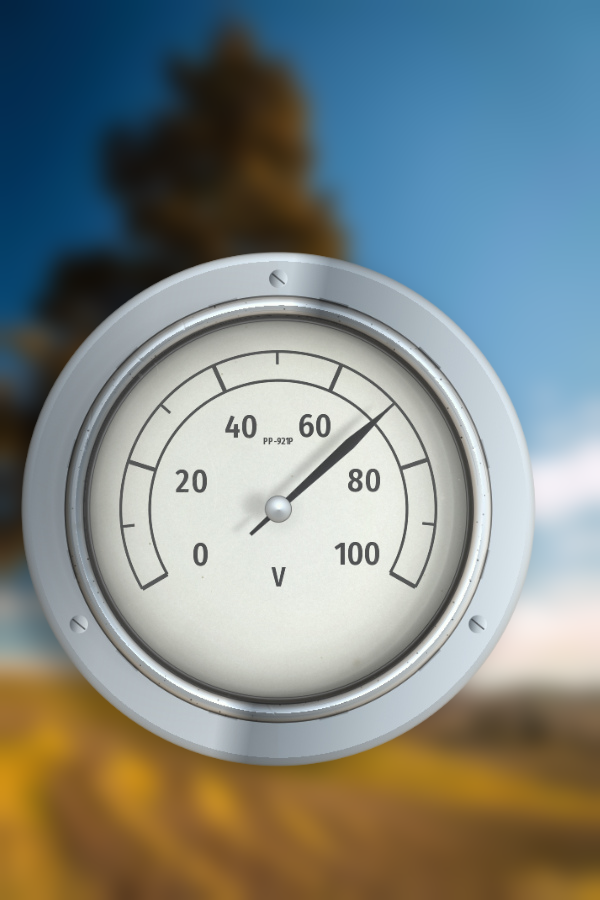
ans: {"value": 70, "unit": "V"}
